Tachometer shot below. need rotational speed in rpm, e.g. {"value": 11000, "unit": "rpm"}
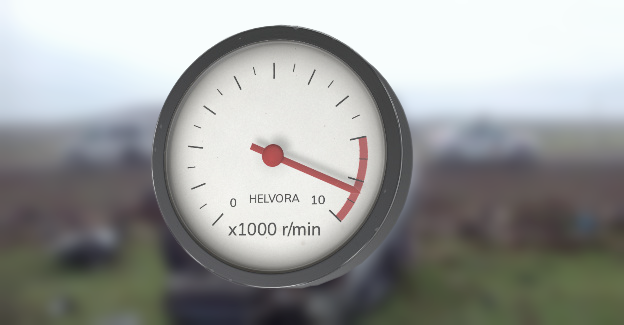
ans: {"value": 9250, "unit": "rpm"}
